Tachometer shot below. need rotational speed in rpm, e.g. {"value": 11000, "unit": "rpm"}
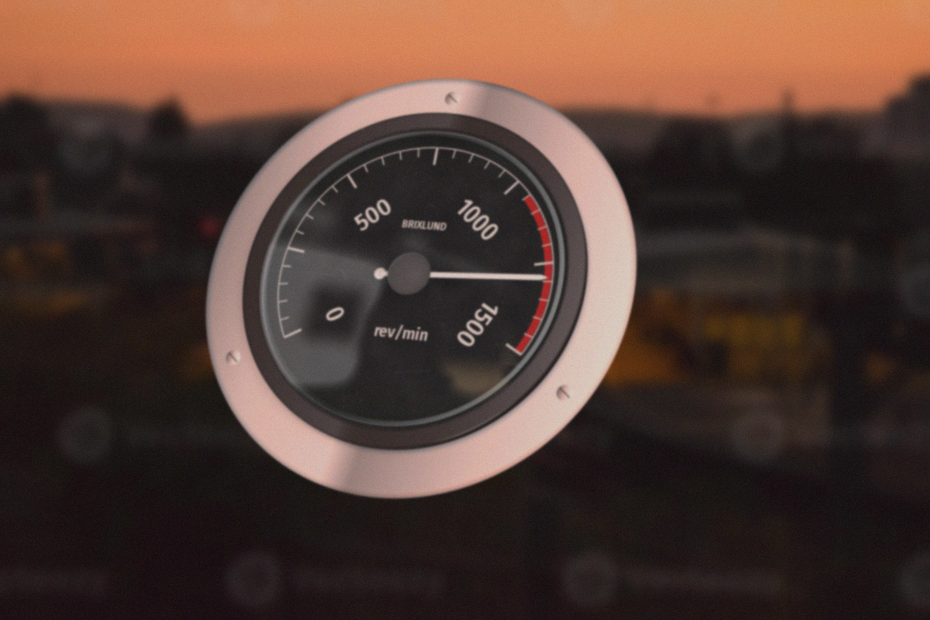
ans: {"value": 1300, "unit": "rpm"}
